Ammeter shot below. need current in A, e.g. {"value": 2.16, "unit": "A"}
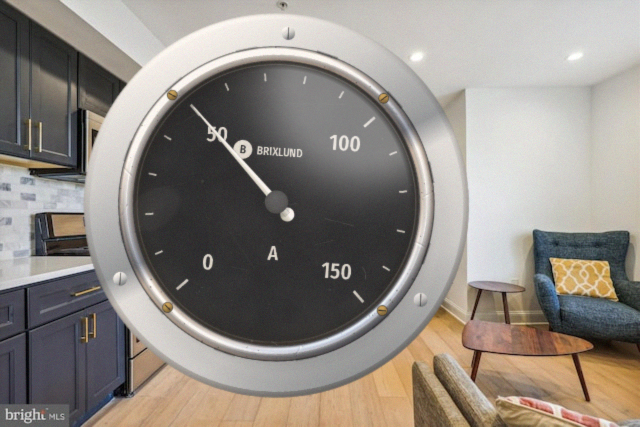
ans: {"value": 50, "unit": "A"}
